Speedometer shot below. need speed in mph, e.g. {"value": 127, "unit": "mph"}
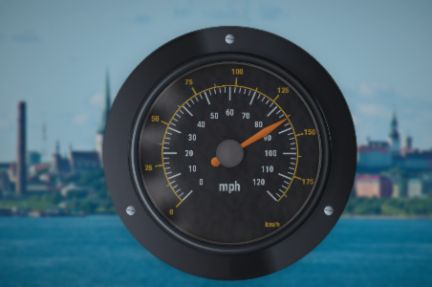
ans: {"value": 86, "unit": "mph"}
